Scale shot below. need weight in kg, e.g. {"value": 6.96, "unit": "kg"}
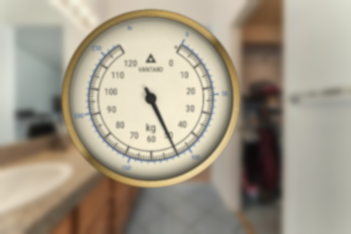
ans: {"value": 50, "unit": "kg"}
